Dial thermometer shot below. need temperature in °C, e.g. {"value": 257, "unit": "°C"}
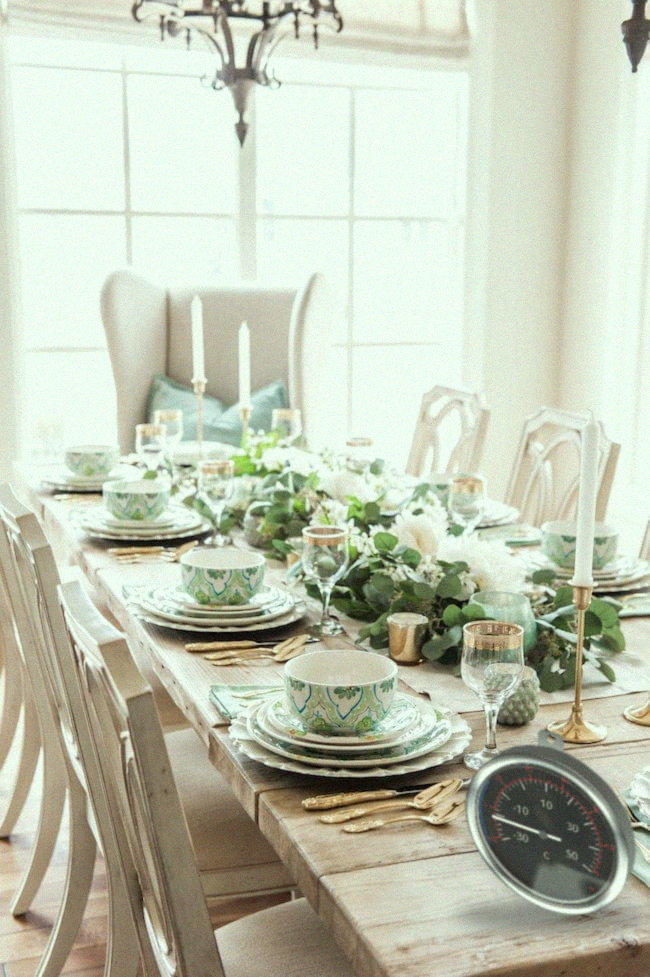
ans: {"value": -20, "unit": "°C"}
